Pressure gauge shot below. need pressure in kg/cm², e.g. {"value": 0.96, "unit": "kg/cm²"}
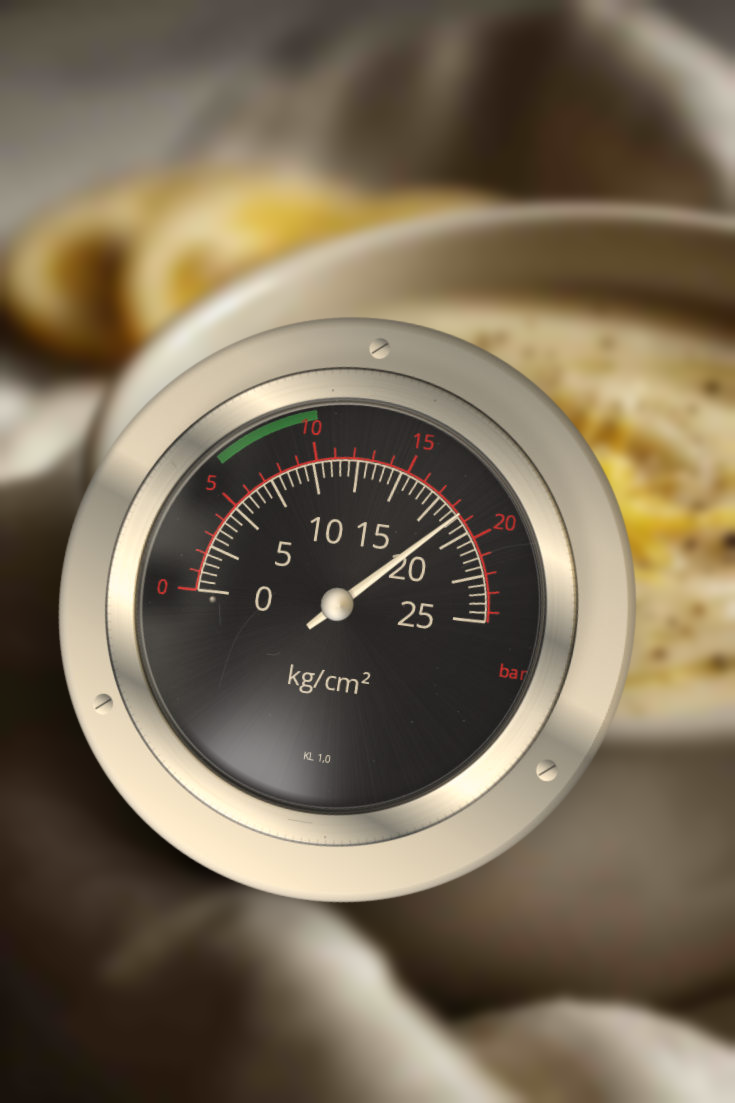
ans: {"value": 19, "unit": "kg/cm²"}
